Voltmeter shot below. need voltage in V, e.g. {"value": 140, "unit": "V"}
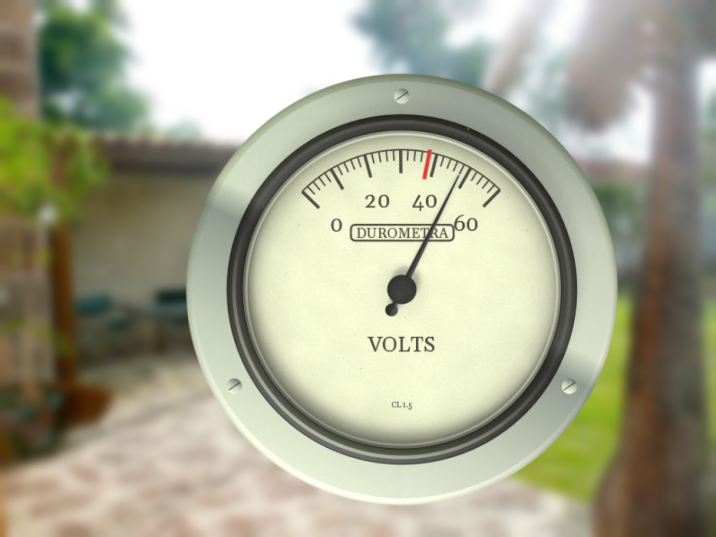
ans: {"value": 48, "unit": "V"}
